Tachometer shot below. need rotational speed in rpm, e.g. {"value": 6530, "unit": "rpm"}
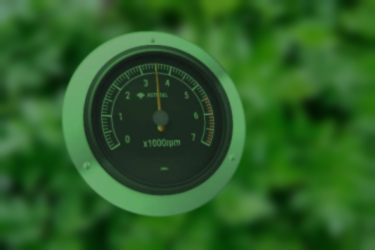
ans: {"value": 3500, "unit": "rpm"}
